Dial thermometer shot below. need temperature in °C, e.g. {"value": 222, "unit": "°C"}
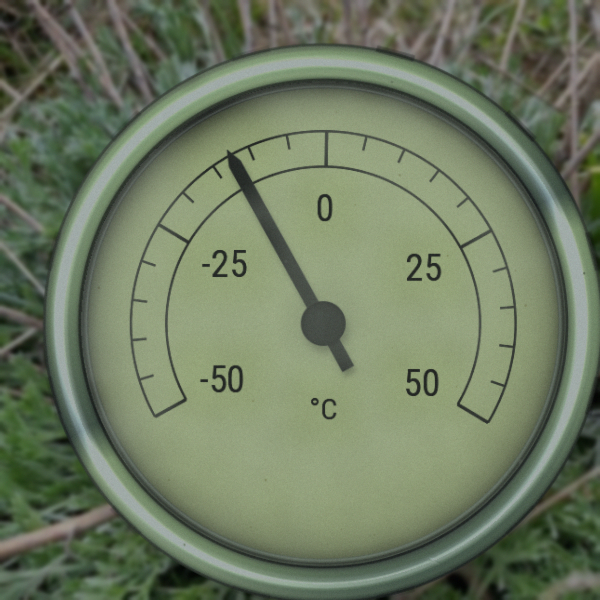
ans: {"value": -12.5, "unit": "°C"}
